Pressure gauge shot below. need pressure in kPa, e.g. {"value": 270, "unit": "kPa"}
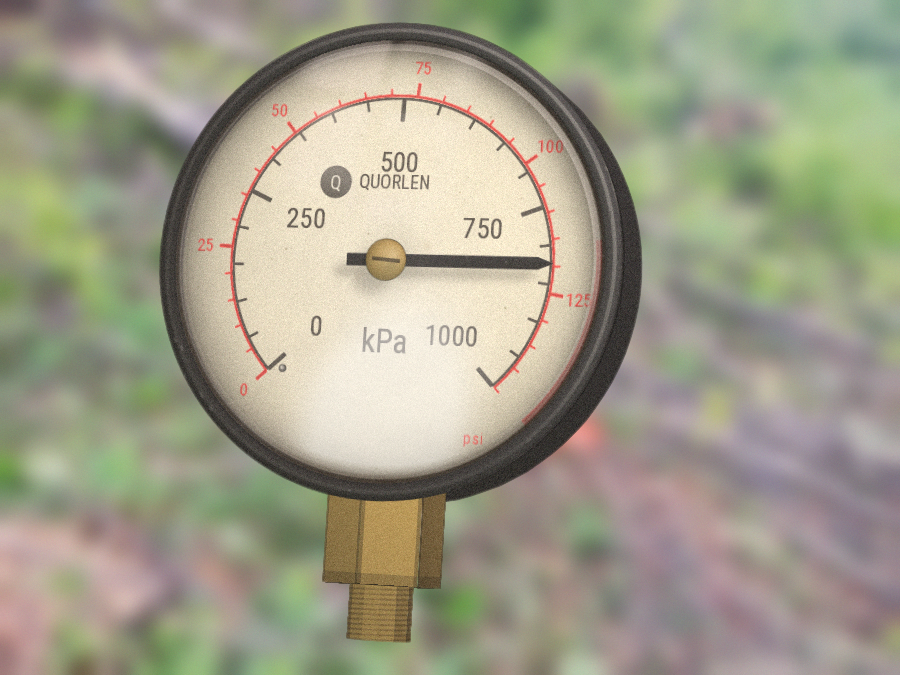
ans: {"value": 825, "unit": "kPa"}
